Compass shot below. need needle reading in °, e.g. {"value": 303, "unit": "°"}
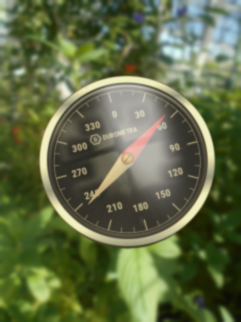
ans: {"value": 55, "unit": "°"}
